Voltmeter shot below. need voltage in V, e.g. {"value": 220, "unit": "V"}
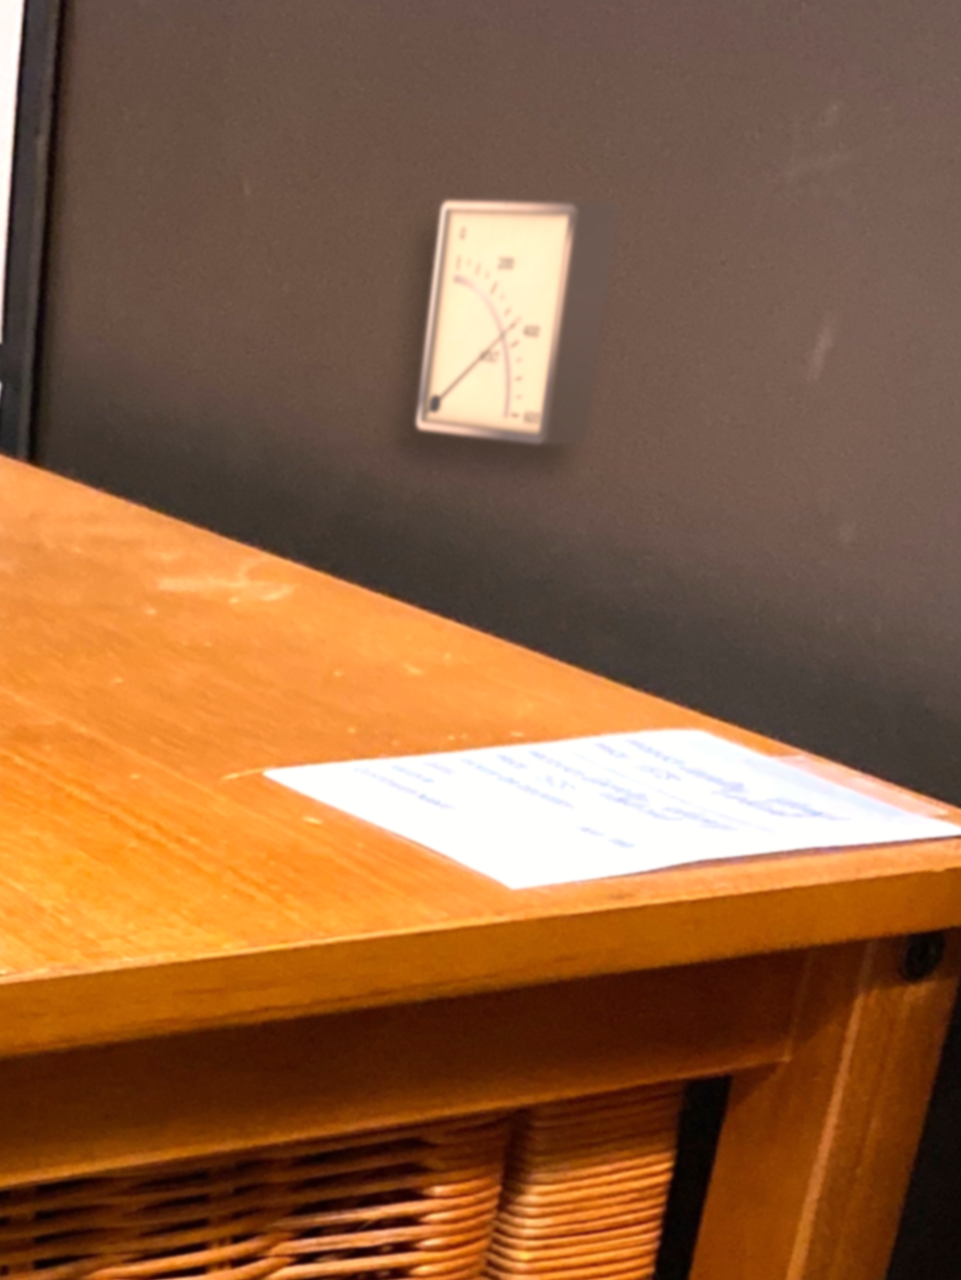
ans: {"value": 350, "unit": "V"}
